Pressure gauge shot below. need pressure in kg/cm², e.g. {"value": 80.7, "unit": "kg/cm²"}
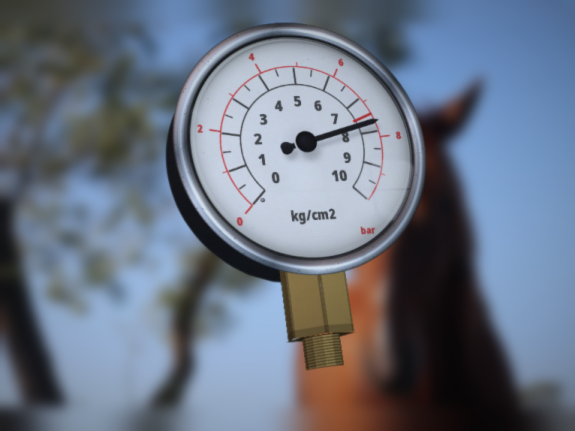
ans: {"value": 7.75, "unit": "kg/cm²"}
